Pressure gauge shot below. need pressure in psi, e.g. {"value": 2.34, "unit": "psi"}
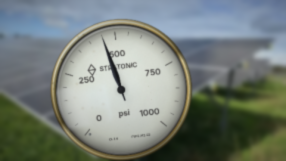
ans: {"value": 450, "unit": "psi"}
